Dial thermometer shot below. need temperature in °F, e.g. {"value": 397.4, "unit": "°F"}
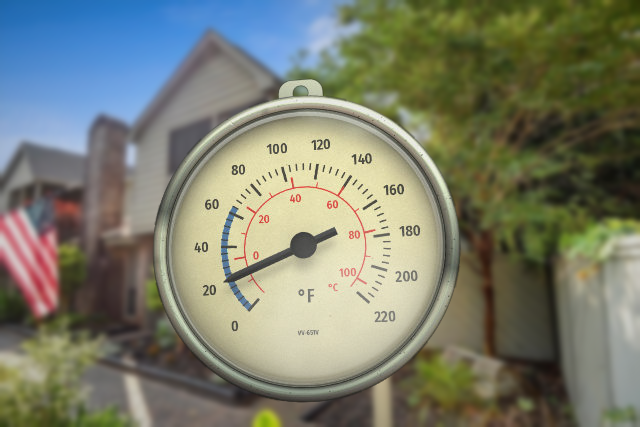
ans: {"value": 20, "unit": "°F"}
